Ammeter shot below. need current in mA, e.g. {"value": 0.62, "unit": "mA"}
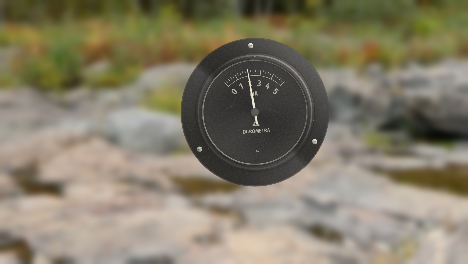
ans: {"value": 2, "unit": "mA"}
